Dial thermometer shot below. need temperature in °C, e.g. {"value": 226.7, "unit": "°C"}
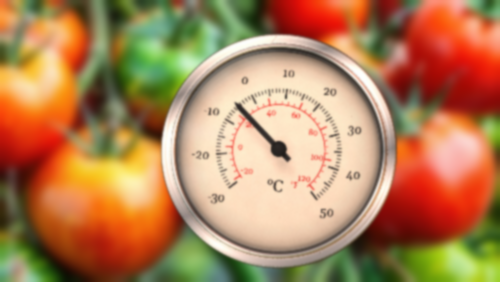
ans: {"value": -5, "unit": "°C"}
